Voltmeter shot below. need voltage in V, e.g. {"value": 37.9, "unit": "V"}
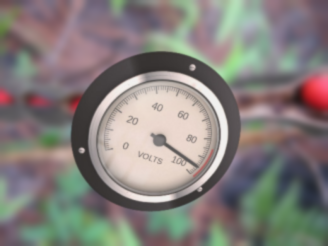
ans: {"value": 95, "unit": "V"}
